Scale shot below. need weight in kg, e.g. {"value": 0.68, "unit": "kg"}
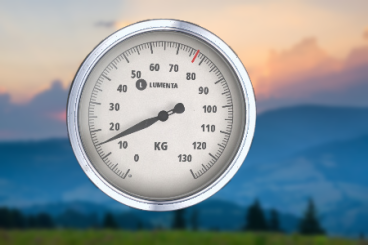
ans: {"value": 15, "unit": "kg"}
